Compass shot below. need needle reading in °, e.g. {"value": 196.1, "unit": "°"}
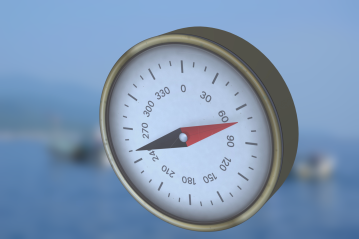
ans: {"value": 70, "unit": "°"}
